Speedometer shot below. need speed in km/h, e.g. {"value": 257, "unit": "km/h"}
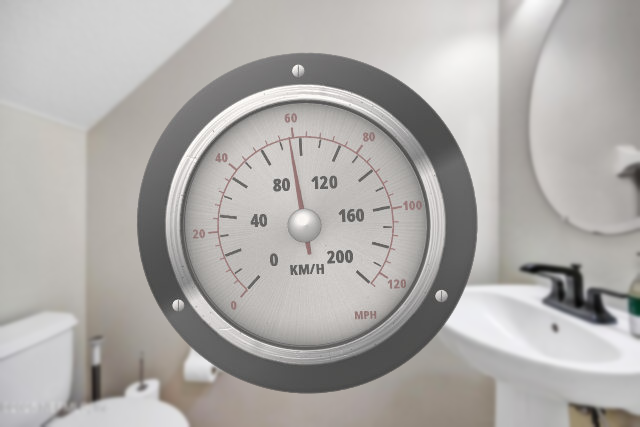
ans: {"value": 95, "unit": "km/h"}
